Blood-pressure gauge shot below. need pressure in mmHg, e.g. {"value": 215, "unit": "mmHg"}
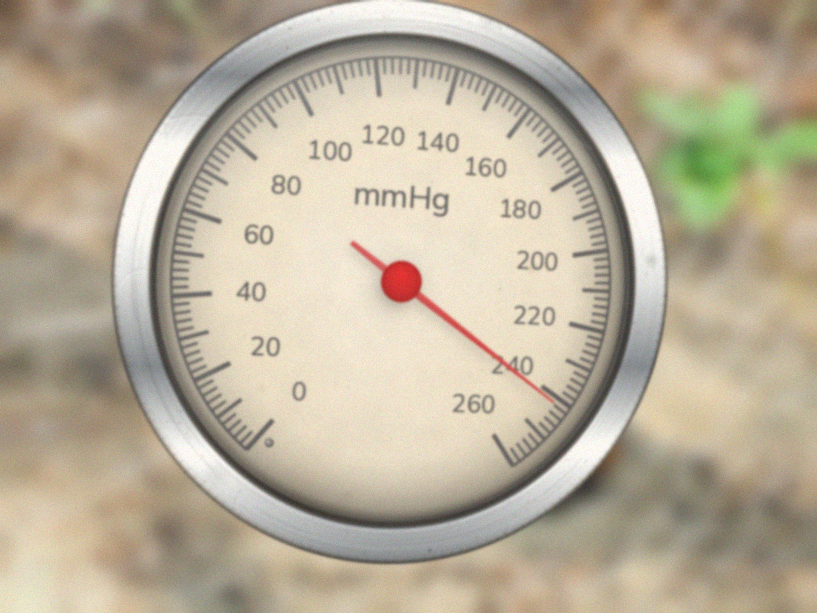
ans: {"value": 242, "unit": "mmHg"}
